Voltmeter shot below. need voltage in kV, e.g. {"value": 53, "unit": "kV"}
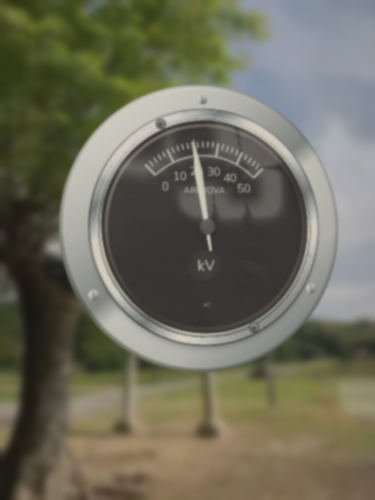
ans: {"value": 20, "unit": "kV"}
